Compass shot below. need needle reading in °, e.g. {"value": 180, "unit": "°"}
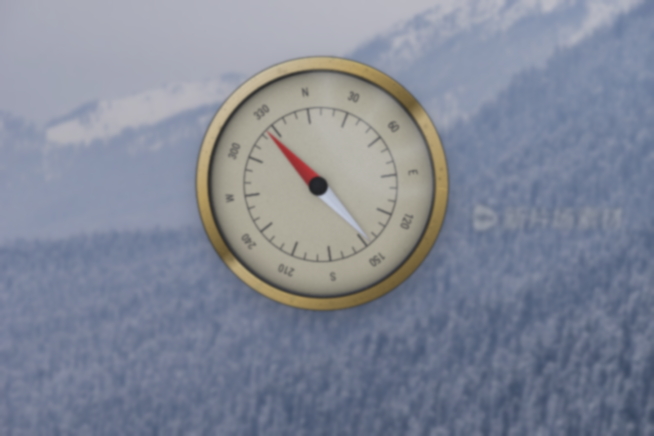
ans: {"value": 325, "unit": "°"}
